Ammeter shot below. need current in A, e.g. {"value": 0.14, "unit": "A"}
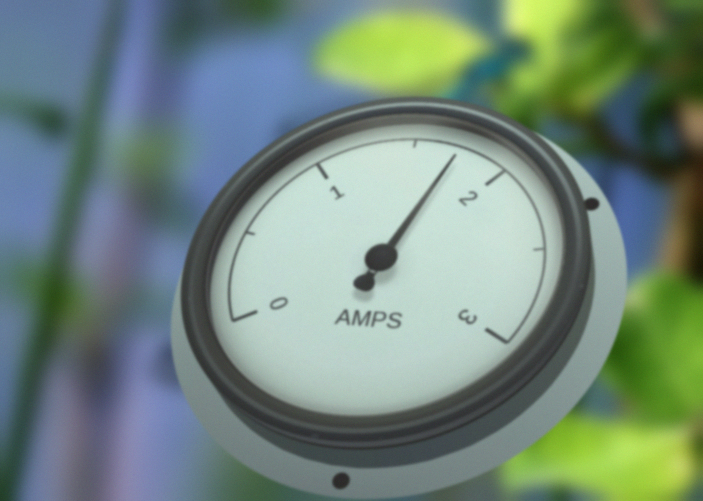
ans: {"value": 1.75, "unit": "A"}
